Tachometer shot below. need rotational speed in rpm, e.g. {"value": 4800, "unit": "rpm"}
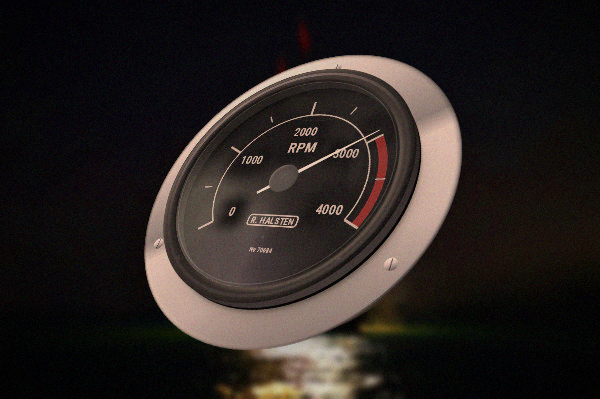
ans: {"value": 3000, "unit": "rpm"}
